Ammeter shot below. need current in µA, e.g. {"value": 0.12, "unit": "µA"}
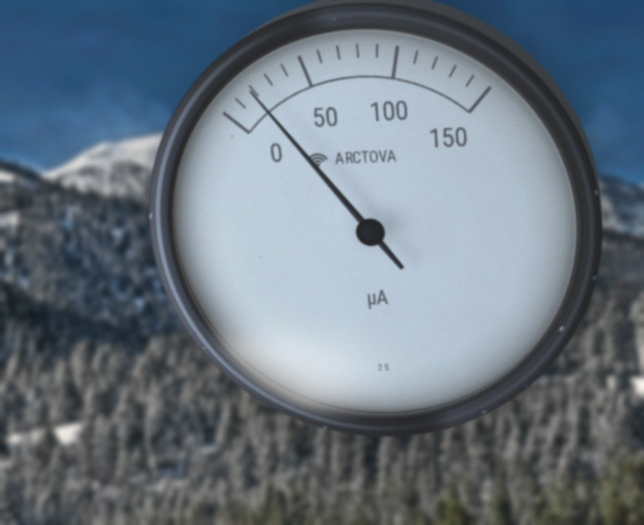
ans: {"value": 20, "unit": "µA"}
